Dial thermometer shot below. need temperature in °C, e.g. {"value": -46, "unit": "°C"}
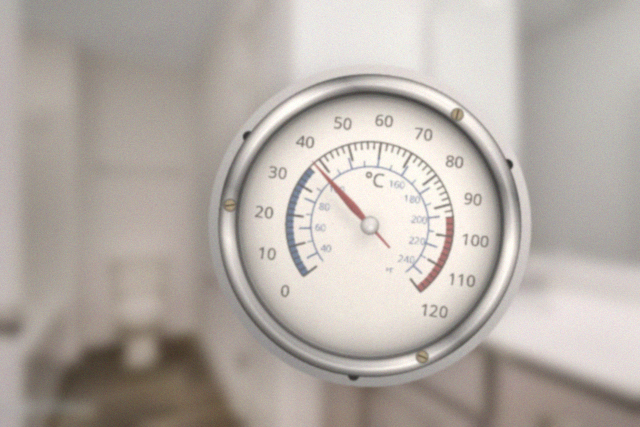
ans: {"value": 38, "unit": "°C"}
